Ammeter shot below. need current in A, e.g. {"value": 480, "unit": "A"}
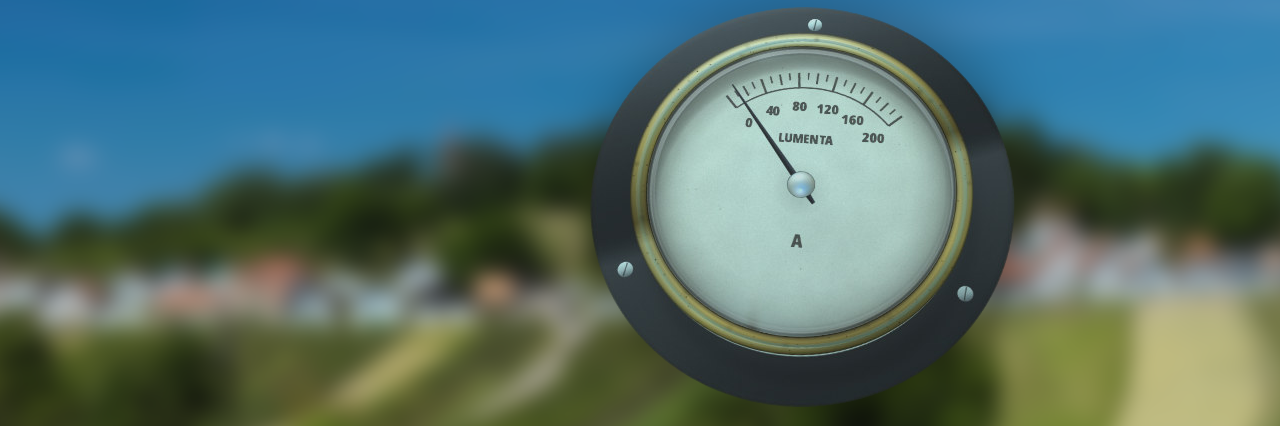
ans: {"value": 10, "unit": "A"}
